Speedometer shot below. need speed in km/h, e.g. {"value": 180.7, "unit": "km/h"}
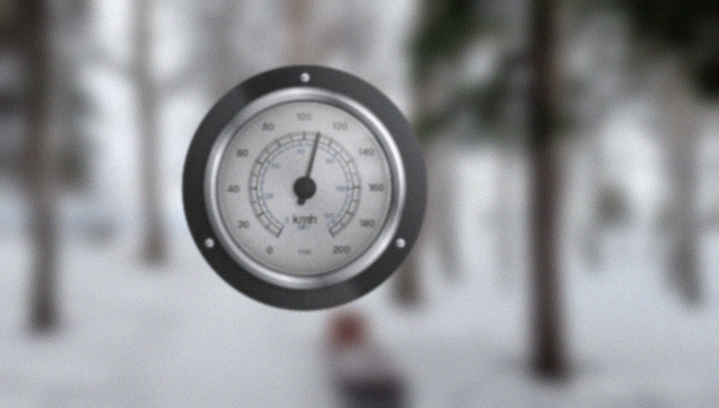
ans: {"value": 110, "unit": "km/h"}
